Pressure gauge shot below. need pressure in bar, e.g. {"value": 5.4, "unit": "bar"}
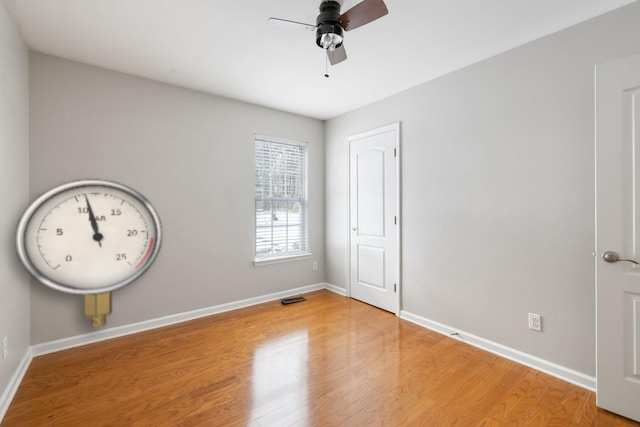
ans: {"value": 11, "unit": "bar"}
